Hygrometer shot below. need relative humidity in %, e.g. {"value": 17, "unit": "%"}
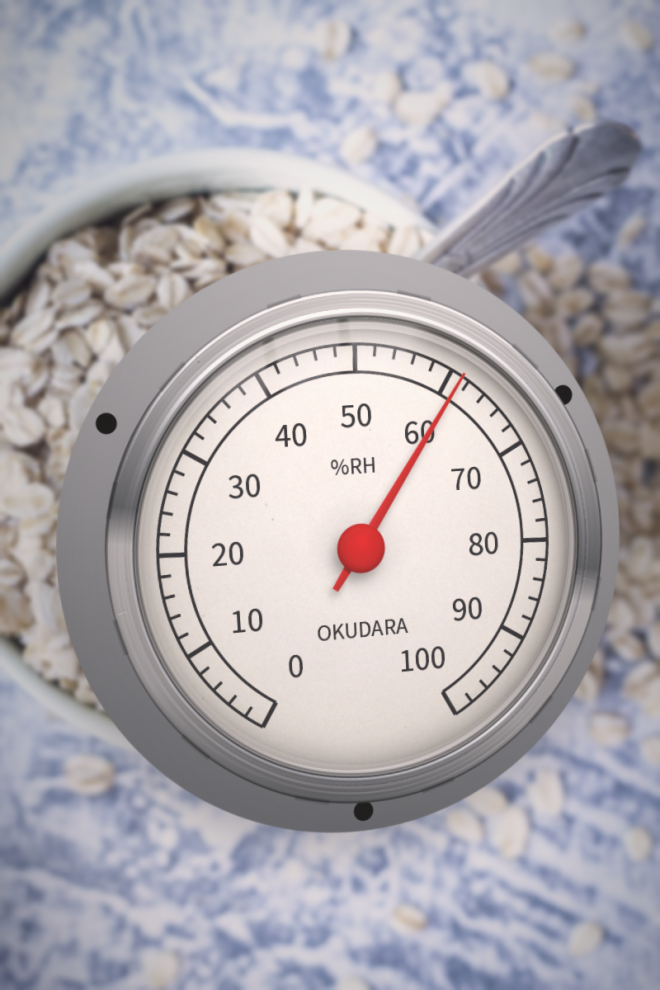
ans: {"value": 61, "unit": "%"}
